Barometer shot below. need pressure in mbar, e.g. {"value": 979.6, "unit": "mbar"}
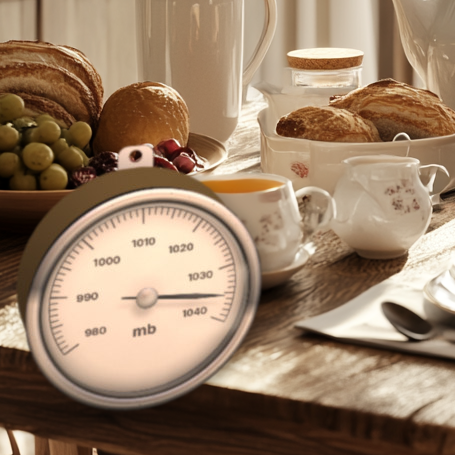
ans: {"value": 1035, "unit": "mbar"}
